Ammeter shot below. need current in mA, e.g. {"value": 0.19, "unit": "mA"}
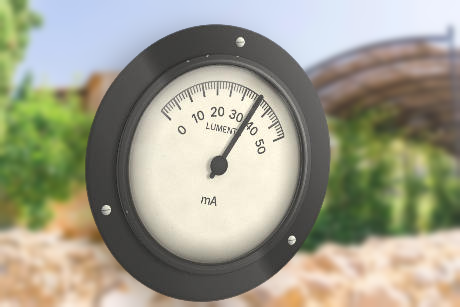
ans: {"value": 35, "unit": "mA"}
